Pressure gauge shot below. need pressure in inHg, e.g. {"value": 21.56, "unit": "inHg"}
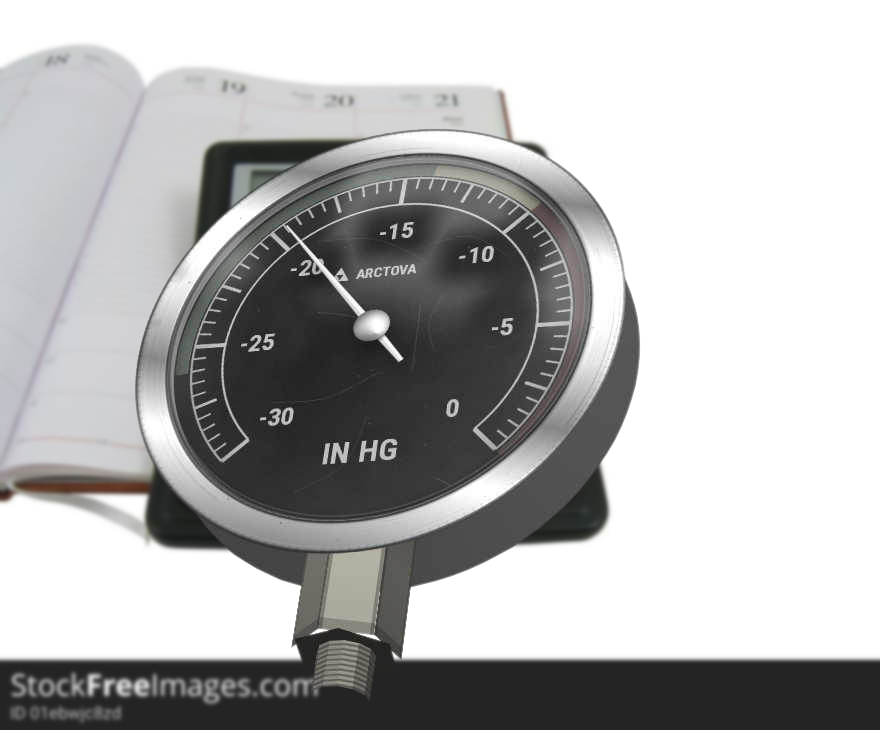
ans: {"value": -19.5, "unit": "inHg"}
